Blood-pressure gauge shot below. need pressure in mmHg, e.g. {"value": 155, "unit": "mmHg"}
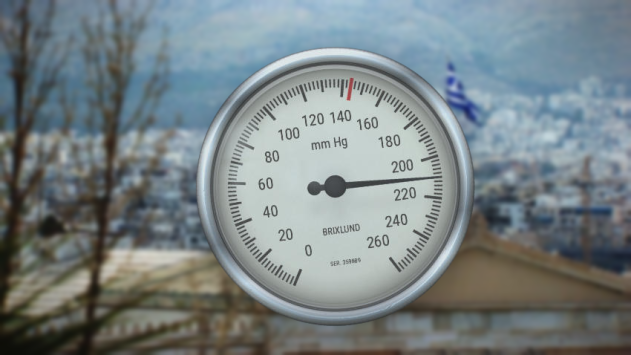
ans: {"value": 210, "unit": "mmHg"}
